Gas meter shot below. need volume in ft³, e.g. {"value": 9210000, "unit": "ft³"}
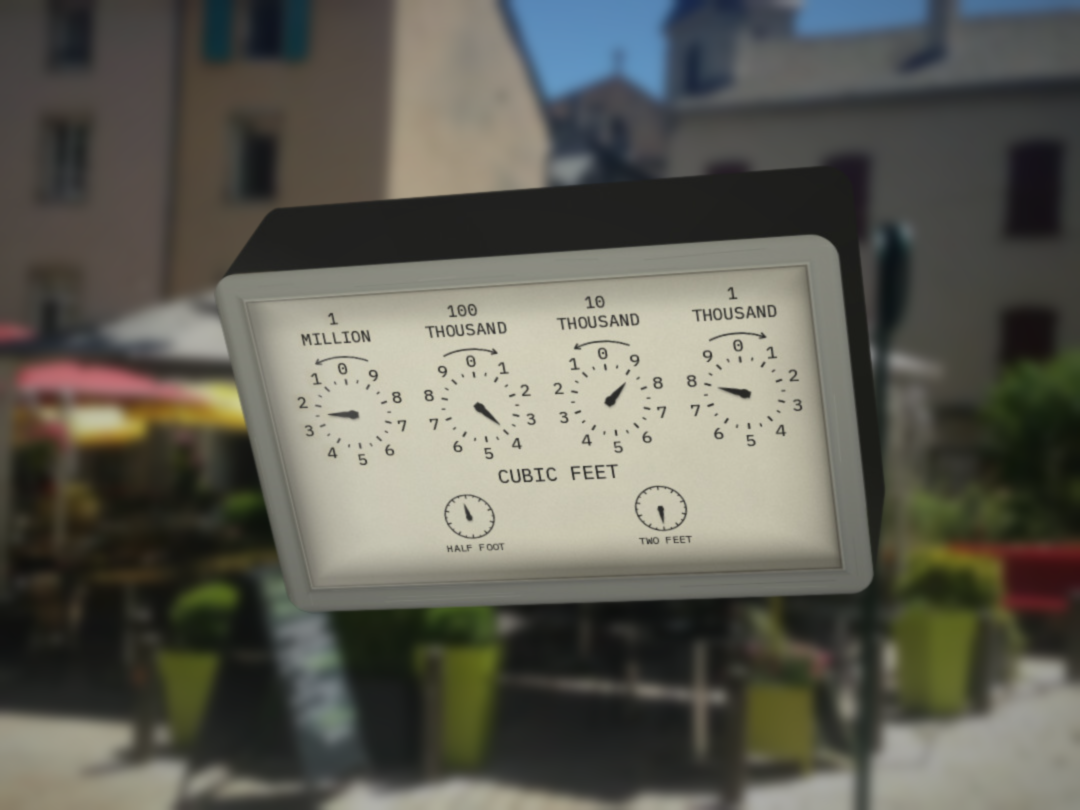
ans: {"value": 238800, "unit": "ft³"}
